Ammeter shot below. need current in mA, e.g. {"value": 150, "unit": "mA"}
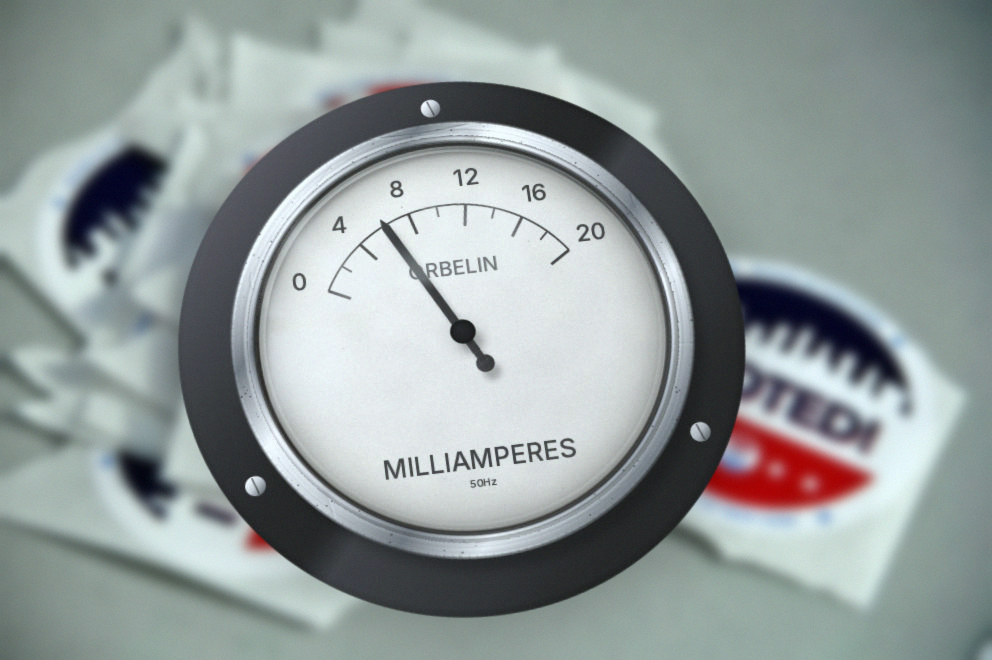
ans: {"value": 6, "unit": "mA"}
